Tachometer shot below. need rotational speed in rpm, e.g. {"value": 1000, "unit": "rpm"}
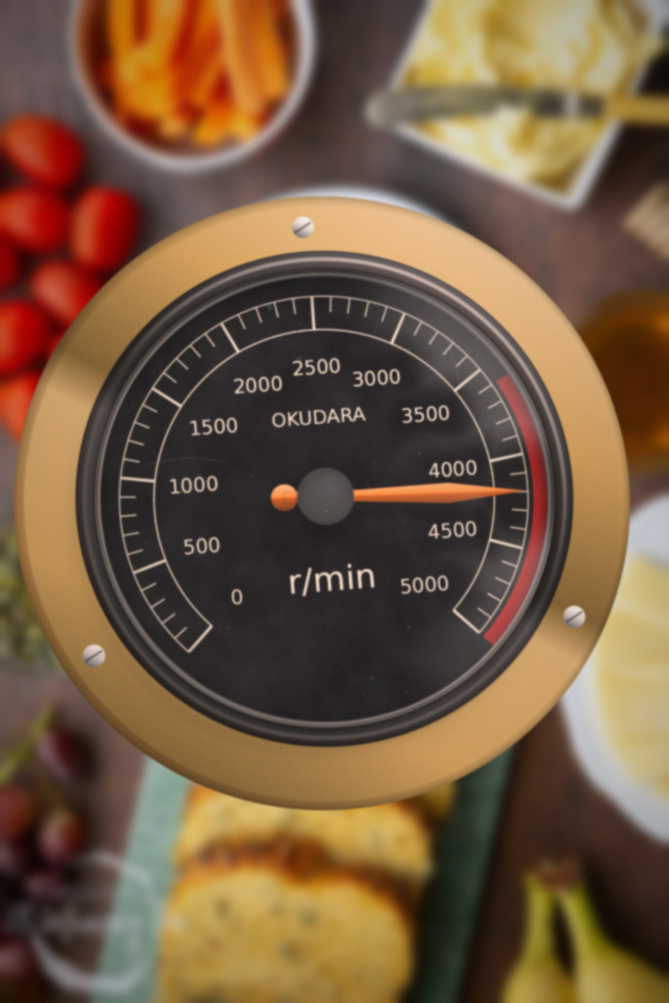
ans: {"value": 4200, "unit": "rpm"}
